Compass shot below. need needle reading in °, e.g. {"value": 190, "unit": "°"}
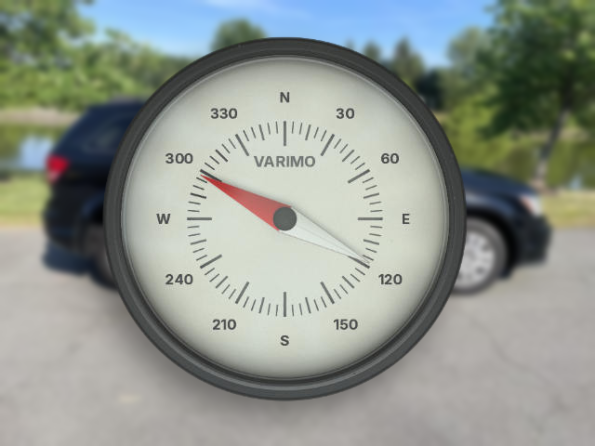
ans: {"value": 297.5, "unit": "°"}
